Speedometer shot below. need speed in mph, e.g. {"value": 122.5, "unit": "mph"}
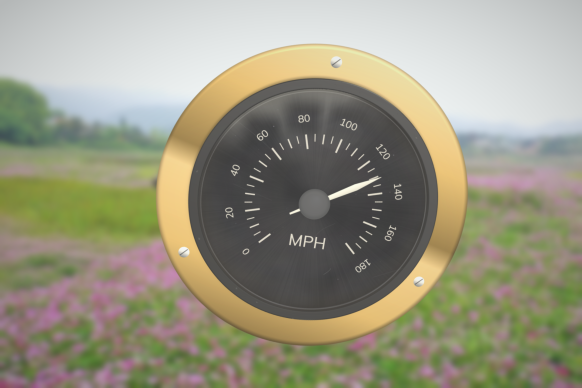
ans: {"value": 130, "unit": "mph"}
